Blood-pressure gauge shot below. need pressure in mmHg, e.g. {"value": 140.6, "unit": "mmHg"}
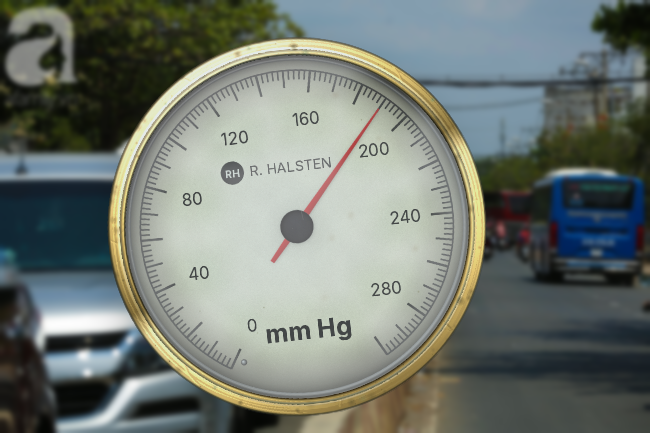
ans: {"value": 190, "unit": "mmHg"}
